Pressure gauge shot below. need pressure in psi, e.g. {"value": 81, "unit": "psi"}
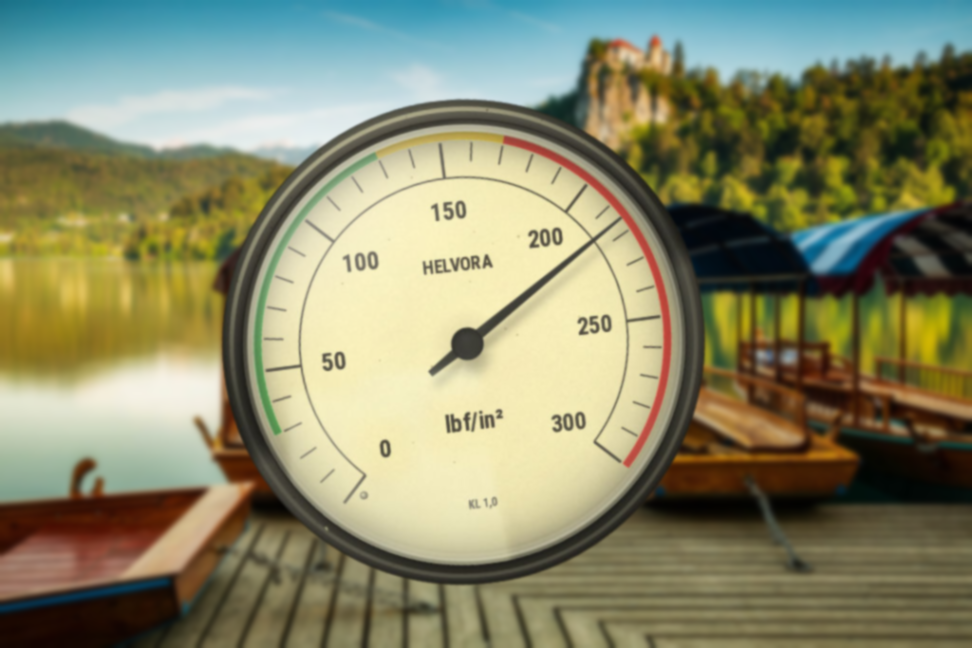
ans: {"value": 215, "unit": "psi"}
